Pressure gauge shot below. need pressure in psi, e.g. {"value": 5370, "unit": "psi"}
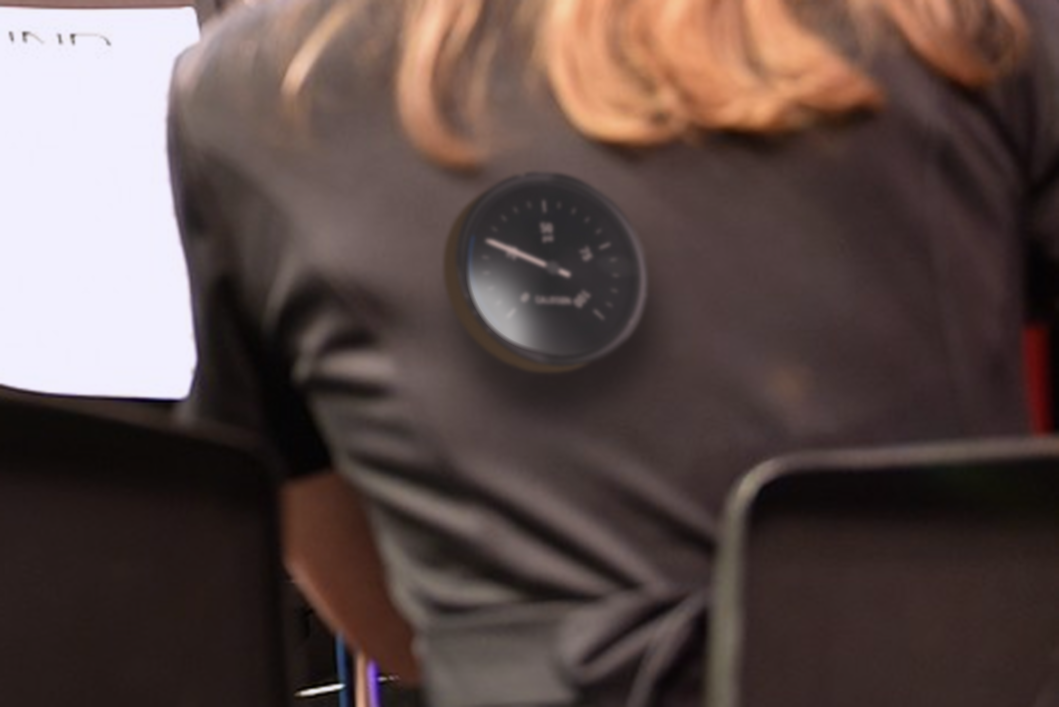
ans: {"value": 25, "unit": "psi"}
